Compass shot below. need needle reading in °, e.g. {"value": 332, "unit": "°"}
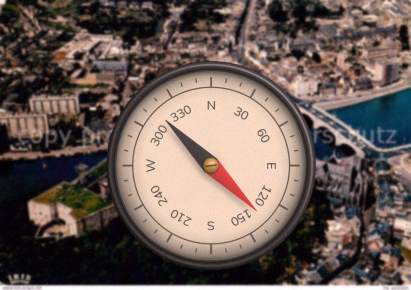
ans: {"value": 135, "unit": "°"}
